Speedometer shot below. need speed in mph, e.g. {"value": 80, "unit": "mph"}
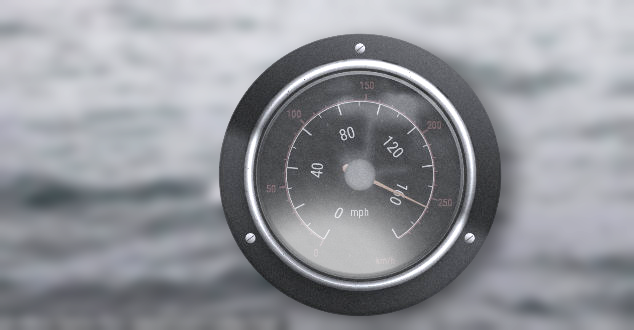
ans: {"value": 160, "unit": "mph"}
